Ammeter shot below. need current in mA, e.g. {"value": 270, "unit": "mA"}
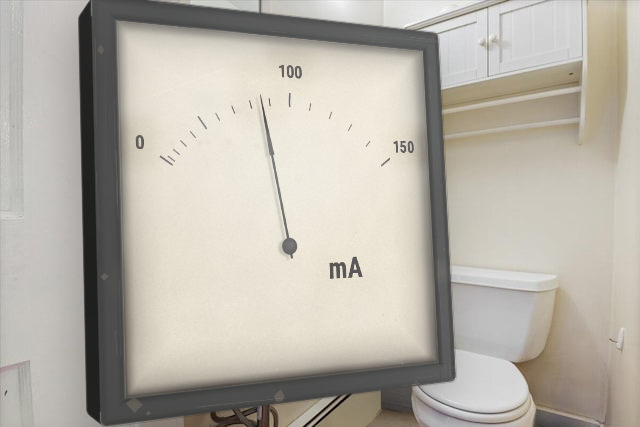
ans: {"value": 85, "unit": "mA"}
